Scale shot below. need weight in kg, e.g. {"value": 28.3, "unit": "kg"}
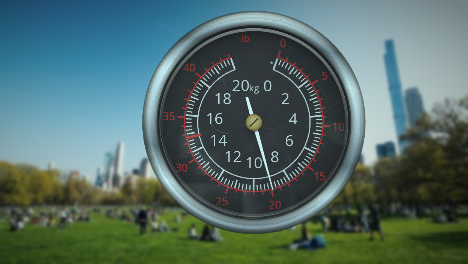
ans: {"value": 9, "unit": "kg"}
